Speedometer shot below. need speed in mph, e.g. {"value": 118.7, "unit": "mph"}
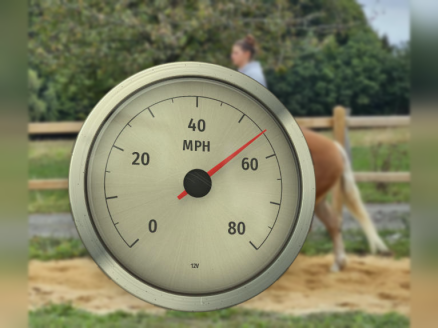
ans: {"value": 55, "unit": "mph"}
